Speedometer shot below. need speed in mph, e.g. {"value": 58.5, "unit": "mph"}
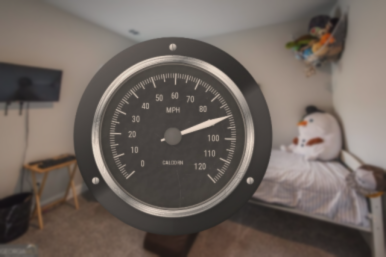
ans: {"value": 90, "unit": "mph"}
